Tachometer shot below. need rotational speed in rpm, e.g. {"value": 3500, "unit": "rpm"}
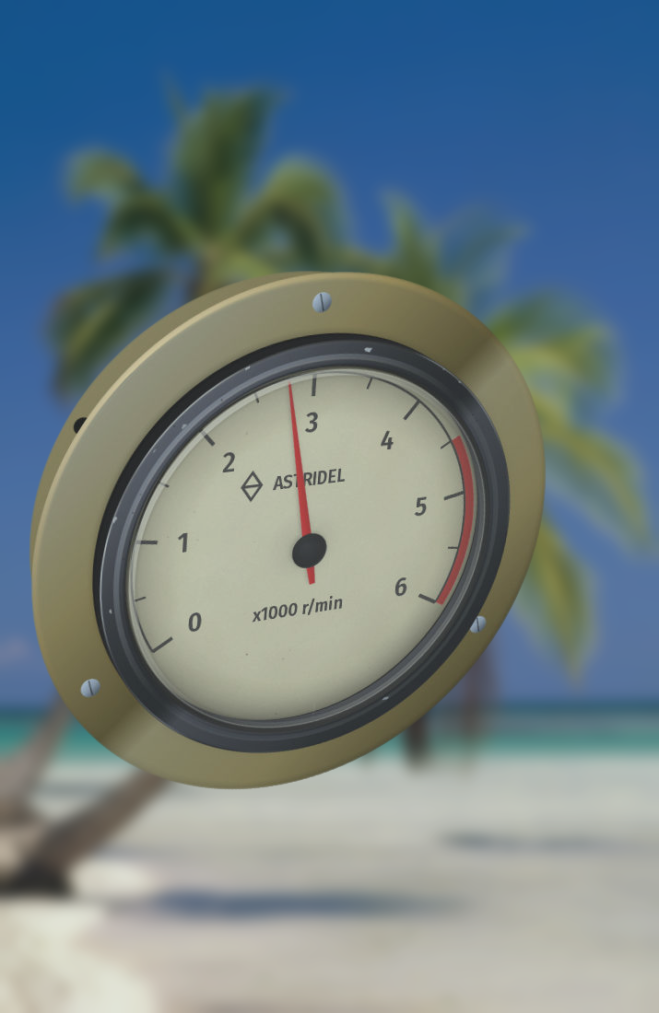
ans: {"value": 2750, "unit": "rpm"}
